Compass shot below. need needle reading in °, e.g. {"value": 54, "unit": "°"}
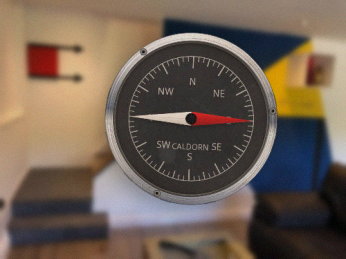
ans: {"value": 90, "unit": "°"}
